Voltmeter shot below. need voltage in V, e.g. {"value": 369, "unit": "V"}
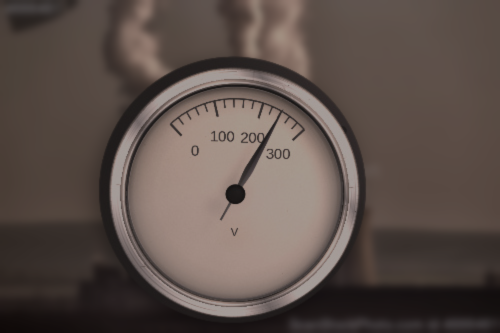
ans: {"value": 240, "unit": "V"}
